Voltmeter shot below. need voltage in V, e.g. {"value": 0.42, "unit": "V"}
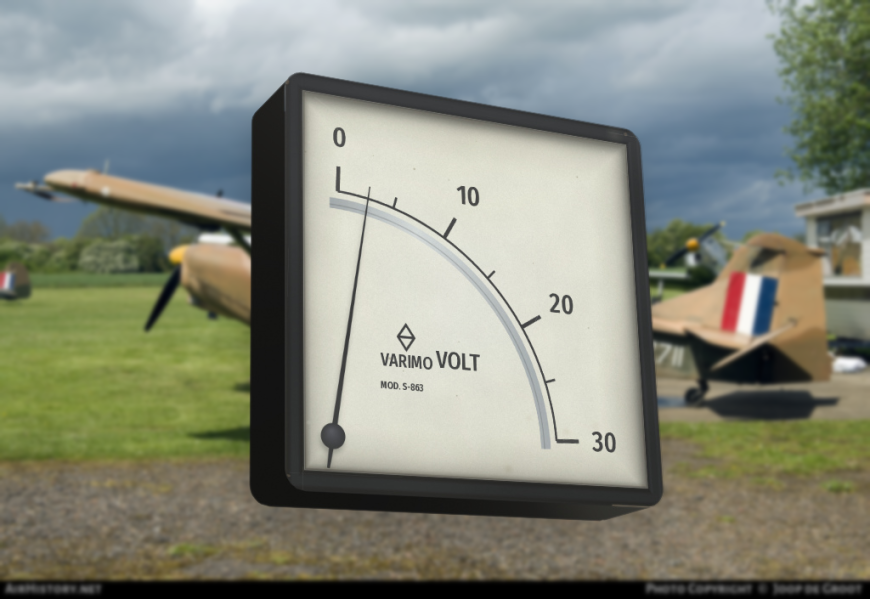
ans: {"value": 2.5, "unit": "V"}
